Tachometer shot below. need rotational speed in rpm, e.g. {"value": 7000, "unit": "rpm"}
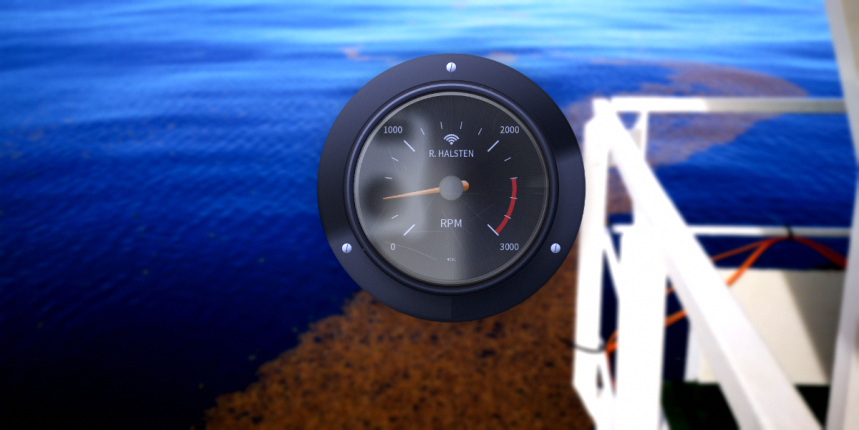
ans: {"value": 400, "unit": "rpm"}
